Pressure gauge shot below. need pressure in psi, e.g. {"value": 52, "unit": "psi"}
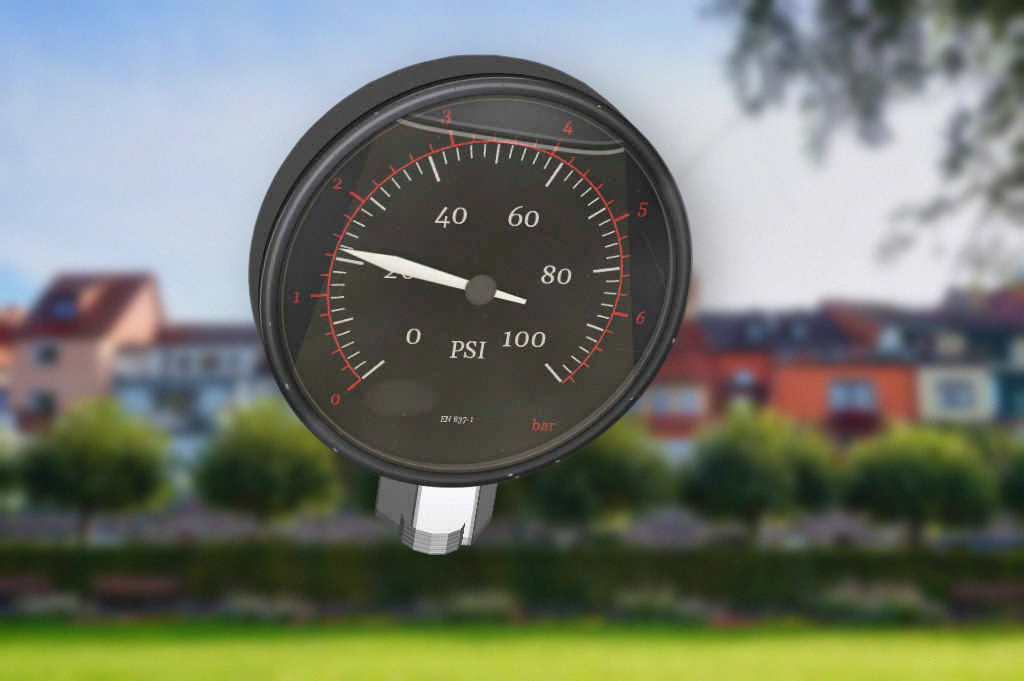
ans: {"value": 22, "unit": "psi"}
